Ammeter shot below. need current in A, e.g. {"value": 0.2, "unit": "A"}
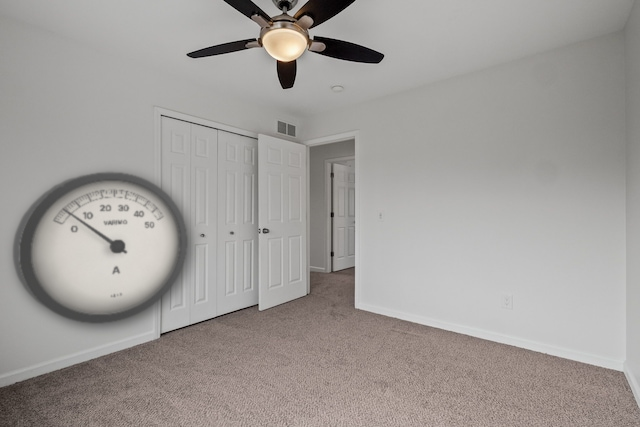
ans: {"value": 5, "unit": "A"}
